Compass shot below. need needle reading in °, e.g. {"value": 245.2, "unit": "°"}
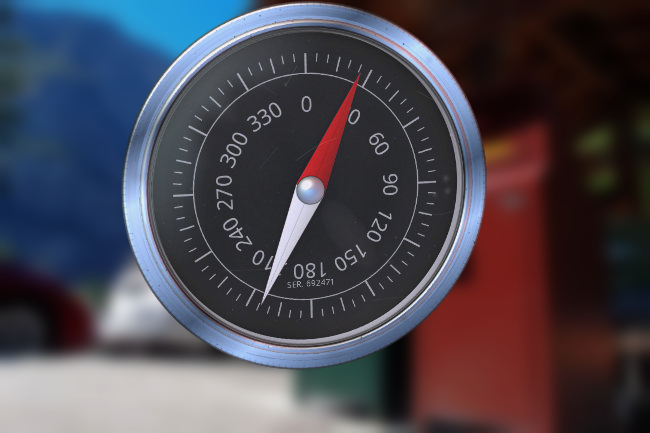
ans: {"value": 25, "unit": "°"}
